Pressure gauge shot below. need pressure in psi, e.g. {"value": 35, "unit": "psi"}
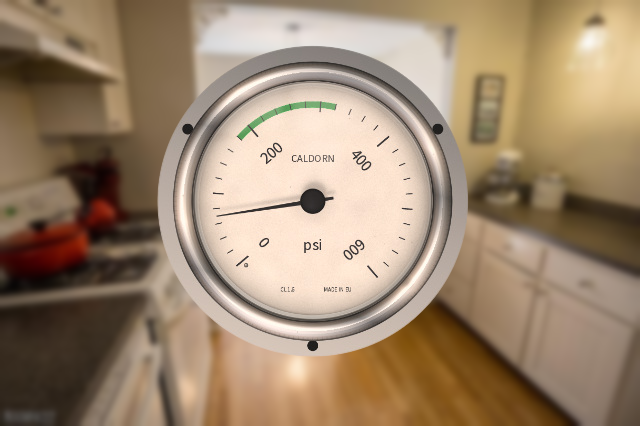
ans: {"value": 70, "unit": "psi"}
